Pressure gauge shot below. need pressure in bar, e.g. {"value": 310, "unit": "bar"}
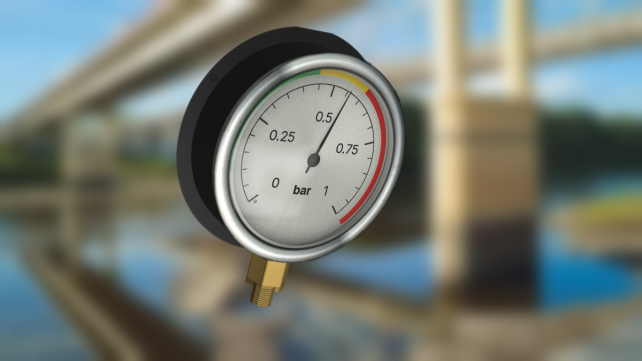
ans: {"value": 0.55, "unit": "bar"}
